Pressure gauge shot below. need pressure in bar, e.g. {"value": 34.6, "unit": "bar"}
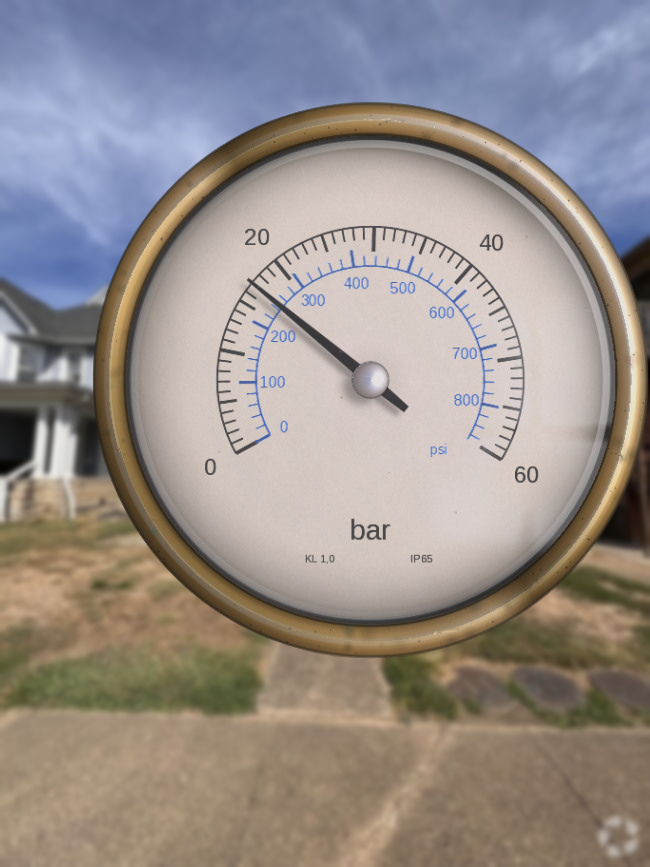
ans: {"value": 17, "unit": "bar"}
